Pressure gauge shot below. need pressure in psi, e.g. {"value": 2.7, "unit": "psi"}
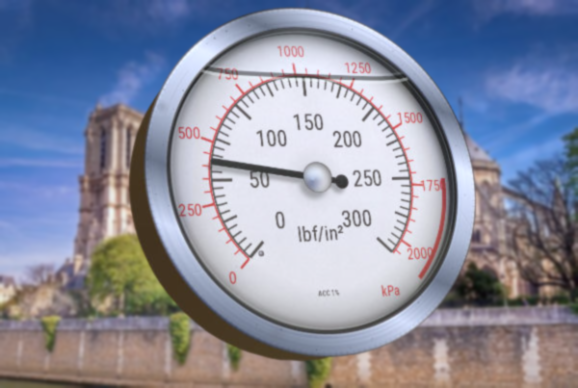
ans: {"value": 60, "unit": "psi"}
